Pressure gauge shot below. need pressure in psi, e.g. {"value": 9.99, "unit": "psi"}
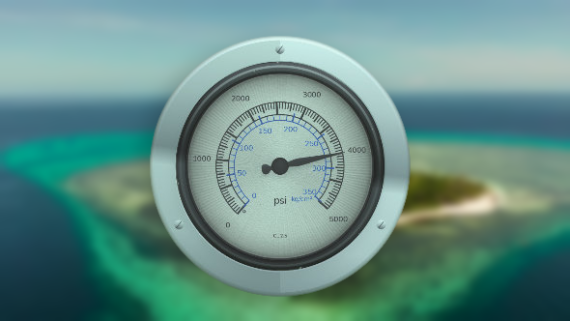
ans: {"value": 4000, "unit": "psi"}
